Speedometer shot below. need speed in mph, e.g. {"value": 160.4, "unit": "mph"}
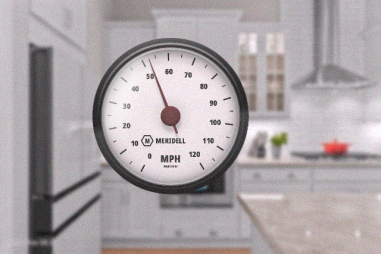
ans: {"value": 52.5, "unit": "mph"}
